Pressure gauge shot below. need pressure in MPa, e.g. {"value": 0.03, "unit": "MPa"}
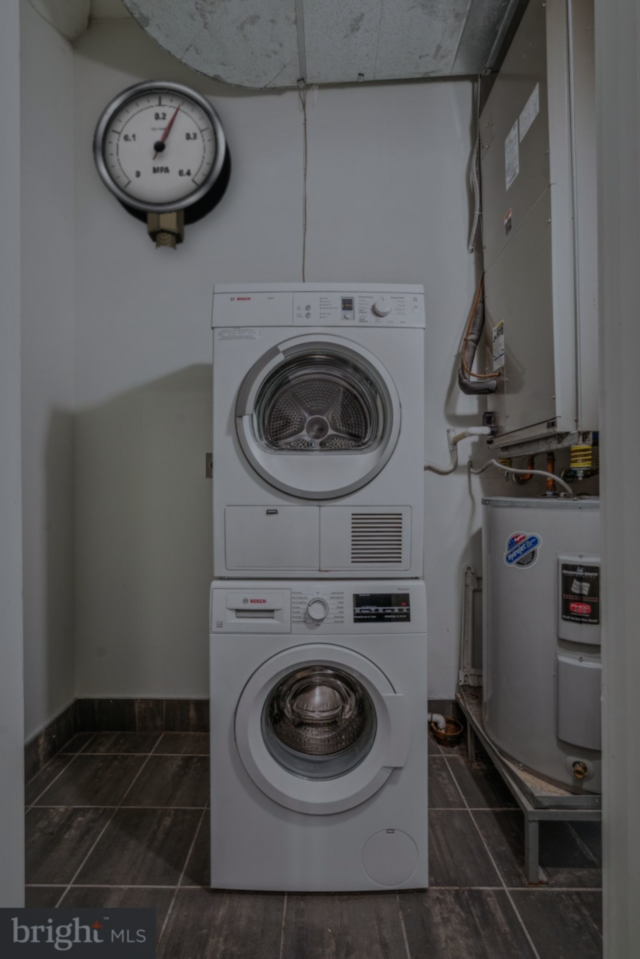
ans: {"value": 0.24, "unit": "MPa"}
